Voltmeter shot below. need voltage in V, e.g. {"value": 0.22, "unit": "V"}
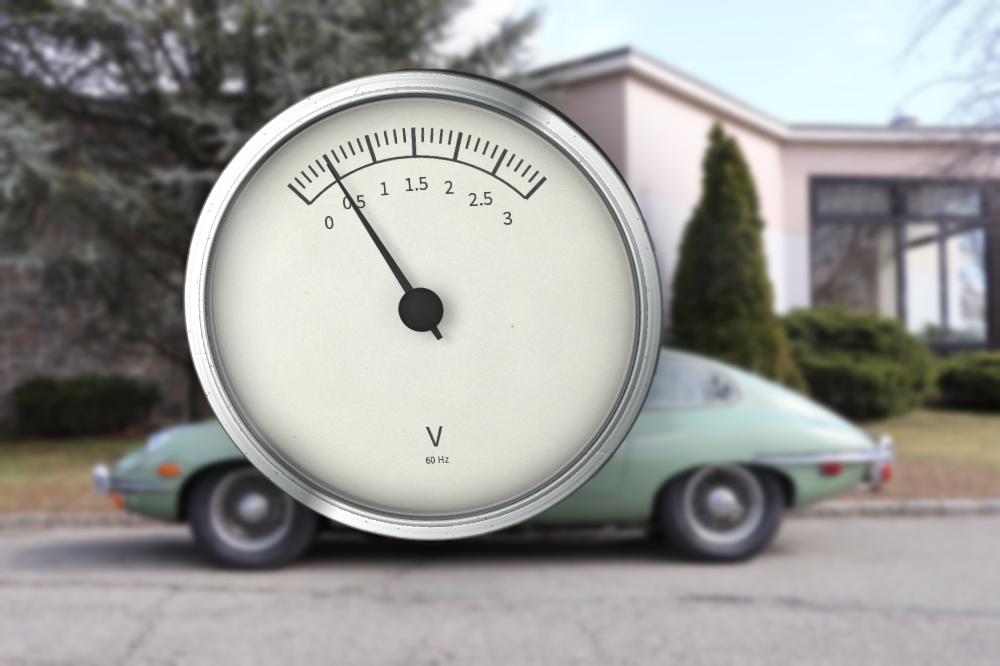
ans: {"value": 0.5, "unit": "V"}
